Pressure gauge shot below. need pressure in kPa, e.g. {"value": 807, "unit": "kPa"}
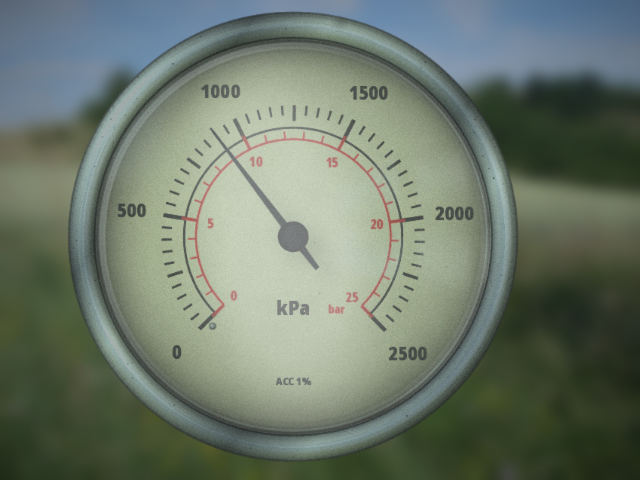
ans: {"value": 900, "unit": "kPa"}
